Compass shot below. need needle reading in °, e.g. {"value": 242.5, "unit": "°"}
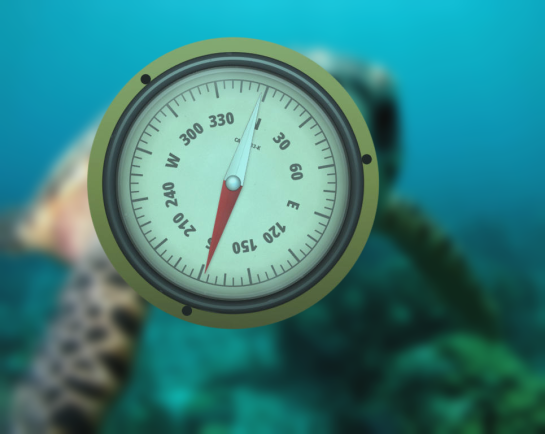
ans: {"value": 177.5, "unit": "°"}
